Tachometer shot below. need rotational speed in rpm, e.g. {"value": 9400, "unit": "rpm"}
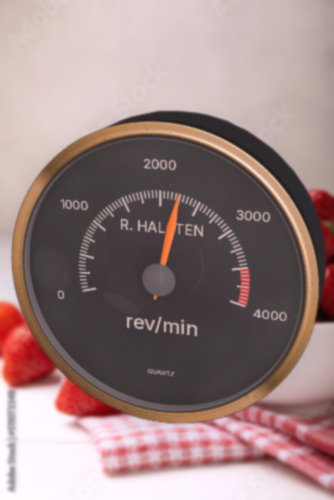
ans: {"value": 2250, "unit": "rpm"}
